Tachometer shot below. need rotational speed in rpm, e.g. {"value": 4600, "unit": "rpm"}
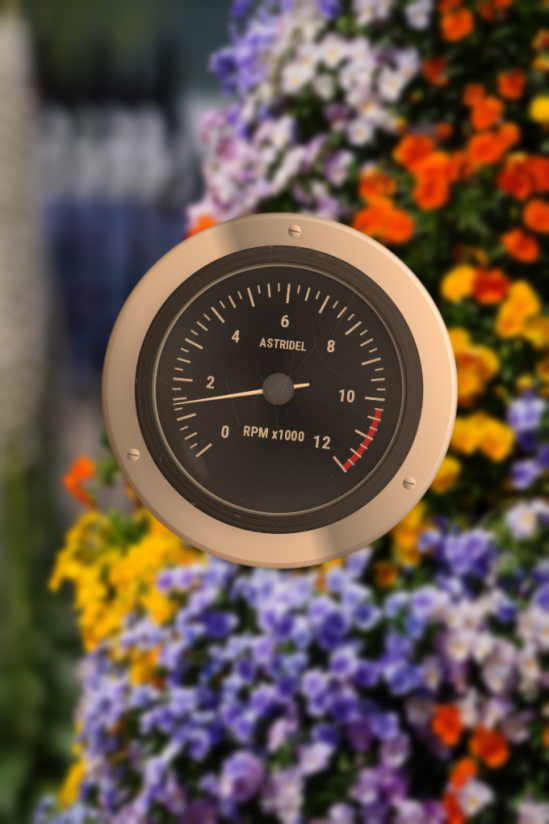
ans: {"value": 1375, "unit": "rpm"}
